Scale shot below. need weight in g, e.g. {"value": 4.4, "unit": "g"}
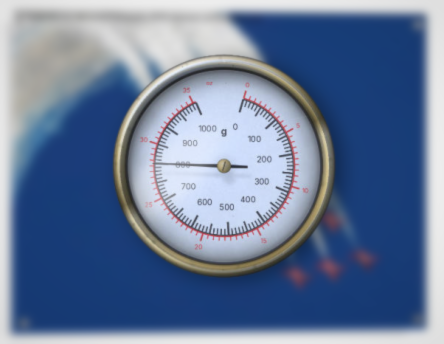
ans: {"value": 800, "unit": "g"}
